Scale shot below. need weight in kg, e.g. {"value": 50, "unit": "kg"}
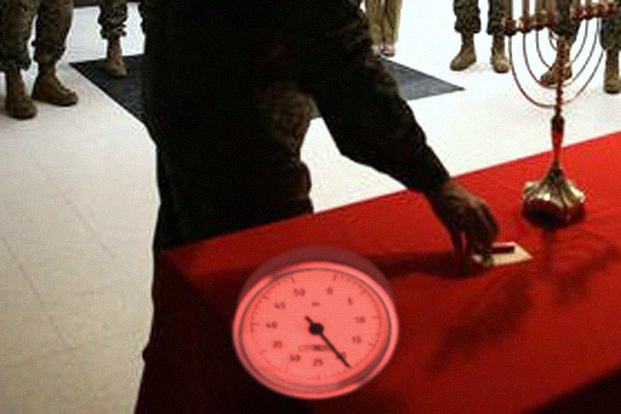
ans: {"value": 20, "unit": "kg"}
